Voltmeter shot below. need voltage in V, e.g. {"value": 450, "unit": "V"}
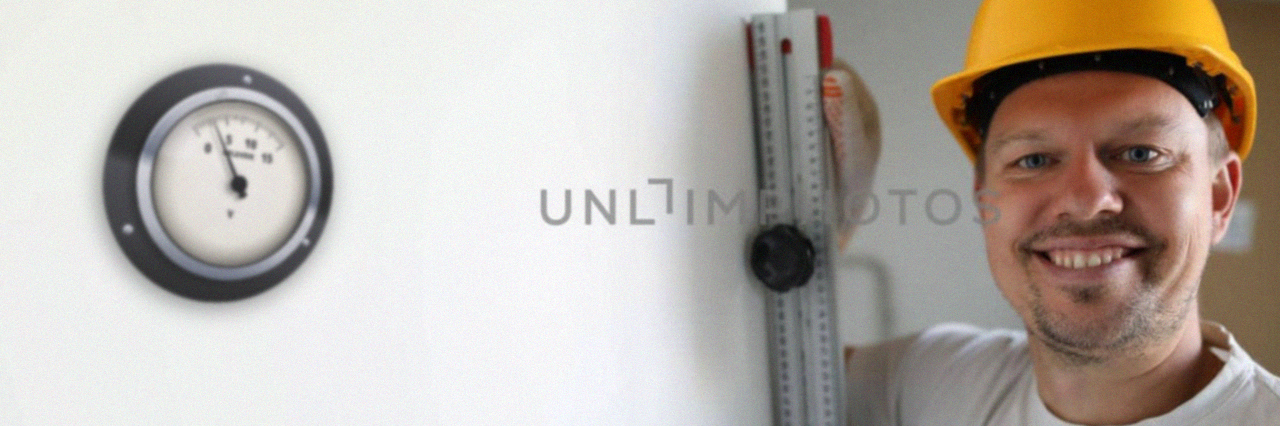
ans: {"value": 2.5, "unit": "V"}
